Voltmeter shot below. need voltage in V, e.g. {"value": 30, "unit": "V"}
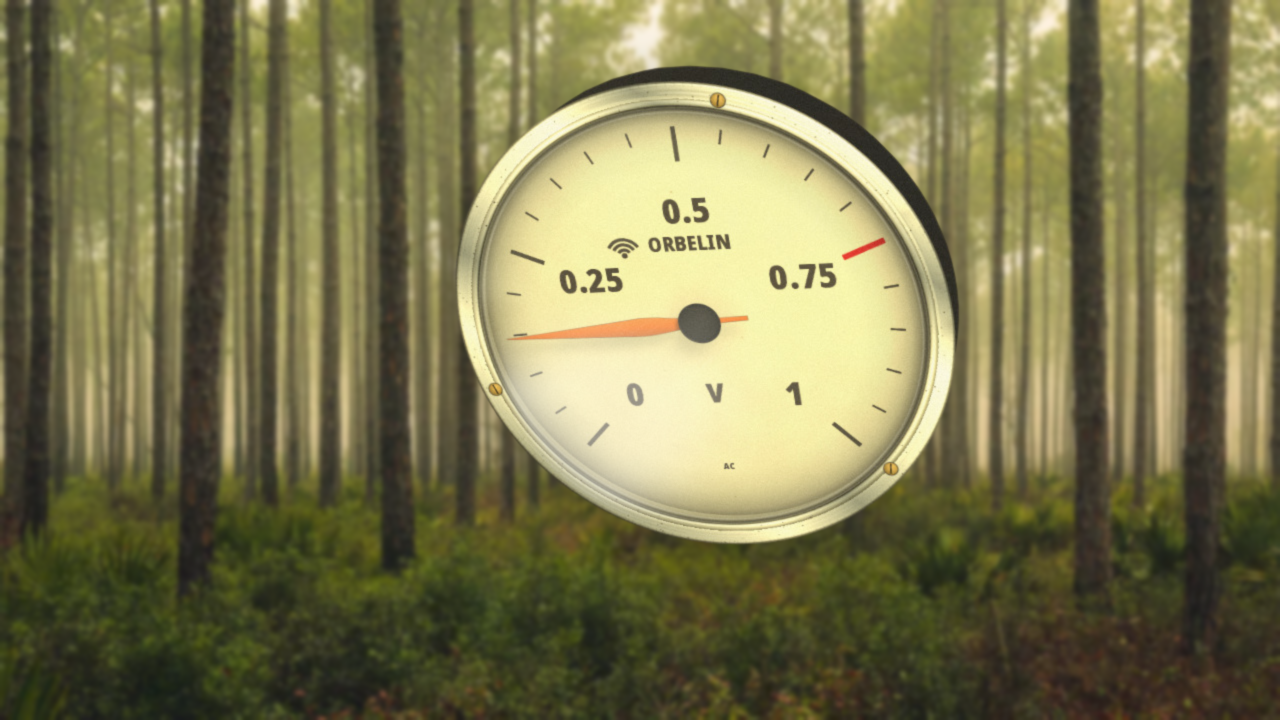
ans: {"value": 0.15, "unit": "V"}
